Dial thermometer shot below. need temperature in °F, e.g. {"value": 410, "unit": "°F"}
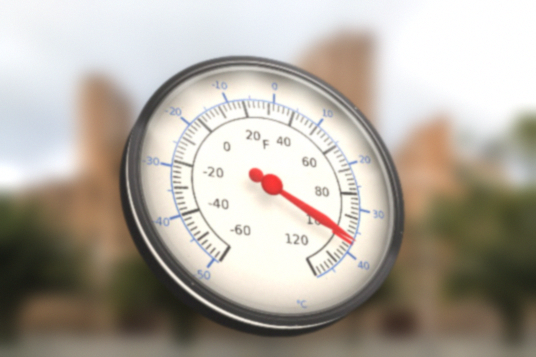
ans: {"value": 100, "unit": "°F"}
